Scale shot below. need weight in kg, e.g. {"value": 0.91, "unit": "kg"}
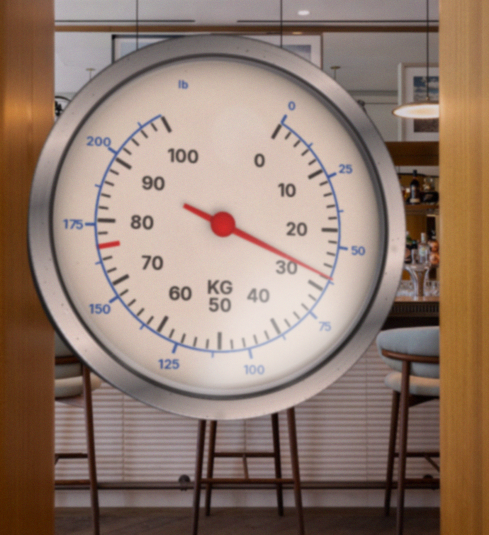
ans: {"value": 28, "unit": "kg"}
